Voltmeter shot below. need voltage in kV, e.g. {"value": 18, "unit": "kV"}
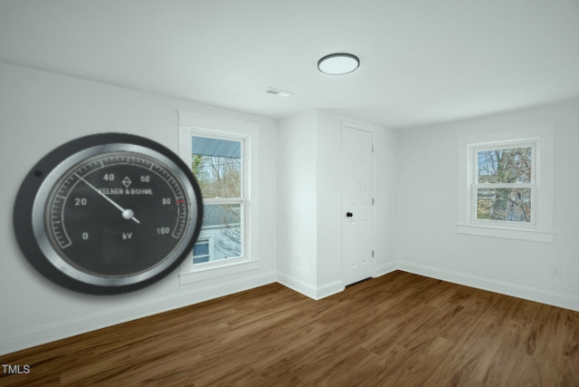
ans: {"value": 30, "unit": "kV"}
